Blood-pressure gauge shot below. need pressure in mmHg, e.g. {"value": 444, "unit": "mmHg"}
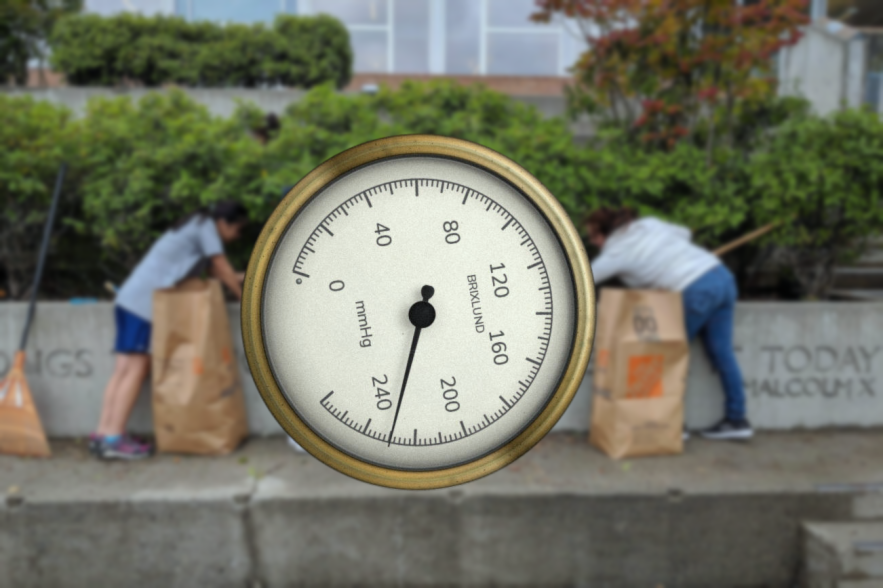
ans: {"value": 230, "unit": "mmHg"}
